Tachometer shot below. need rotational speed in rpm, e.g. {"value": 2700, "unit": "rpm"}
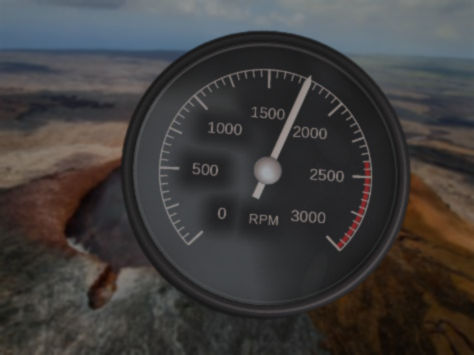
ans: {"value": 1750, "unit": "rpm"}
